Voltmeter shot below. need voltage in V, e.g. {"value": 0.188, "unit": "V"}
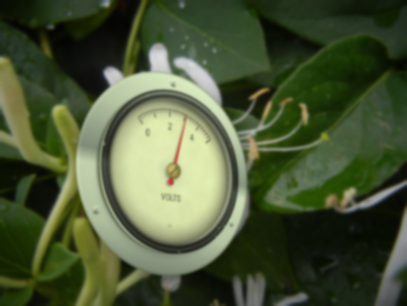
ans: {"value": 3, "unit": "V"}
